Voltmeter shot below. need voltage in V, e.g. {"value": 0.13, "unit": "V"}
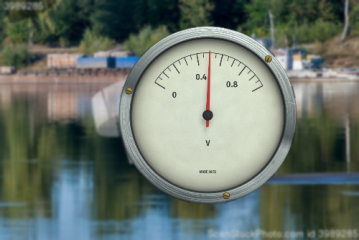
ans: {"value": 0.5, "unit": "V"}
